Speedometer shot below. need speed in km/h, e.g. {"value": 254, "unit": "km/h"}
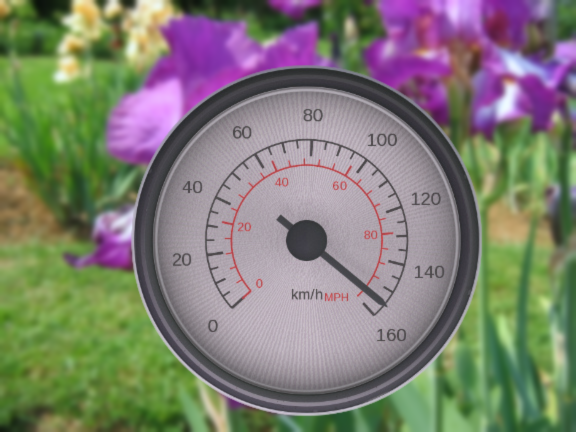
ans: {"value": 155, "unit": "km/h"}
